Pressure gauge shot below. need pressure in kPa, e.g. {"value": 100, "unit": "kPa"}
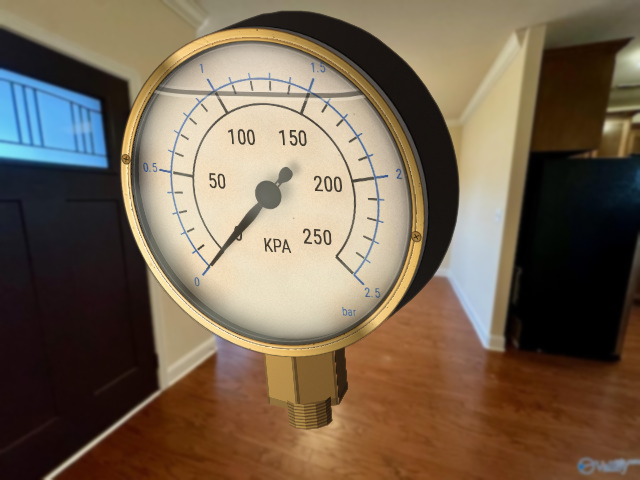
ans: {"value": 0, "unit": "kPa"}
